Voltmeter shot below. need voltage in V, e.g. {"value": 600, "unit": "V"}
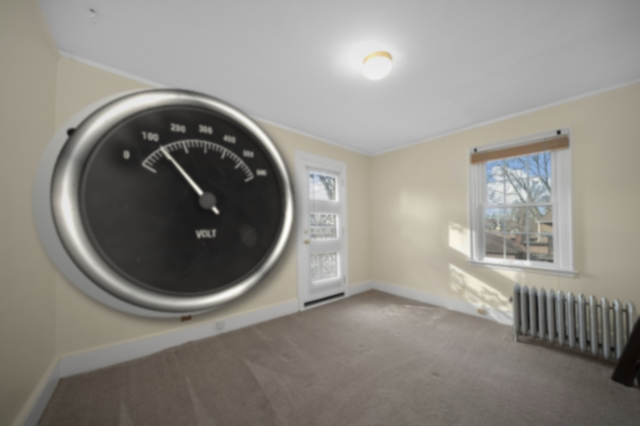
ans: {"value": 100, "unit": "V"}
